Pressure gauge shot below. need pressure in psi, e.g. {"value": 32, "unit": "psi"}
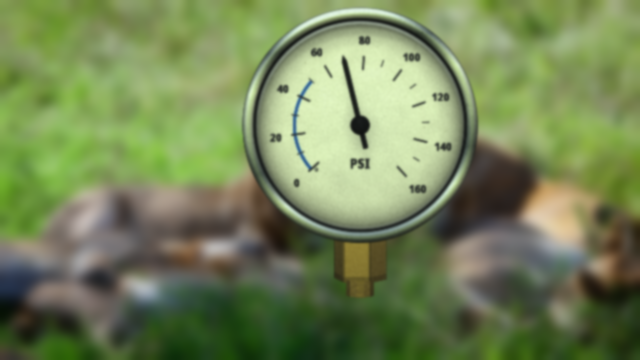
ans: {"value": 70, "unit": "psi"}
